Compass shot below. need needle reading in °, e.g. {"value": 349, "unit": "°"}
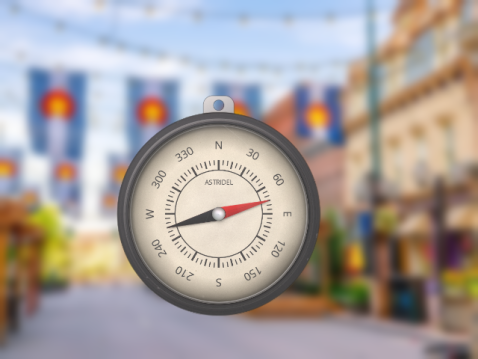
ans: {"value": 75, "unit": "°"}
